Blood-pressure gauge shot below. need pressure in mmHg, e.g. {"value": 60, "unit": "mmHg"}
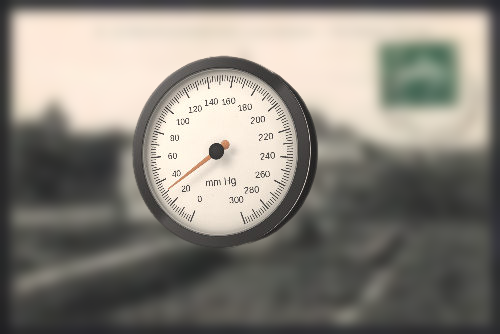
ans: {"value": 30, "unit": "mmHg"}
